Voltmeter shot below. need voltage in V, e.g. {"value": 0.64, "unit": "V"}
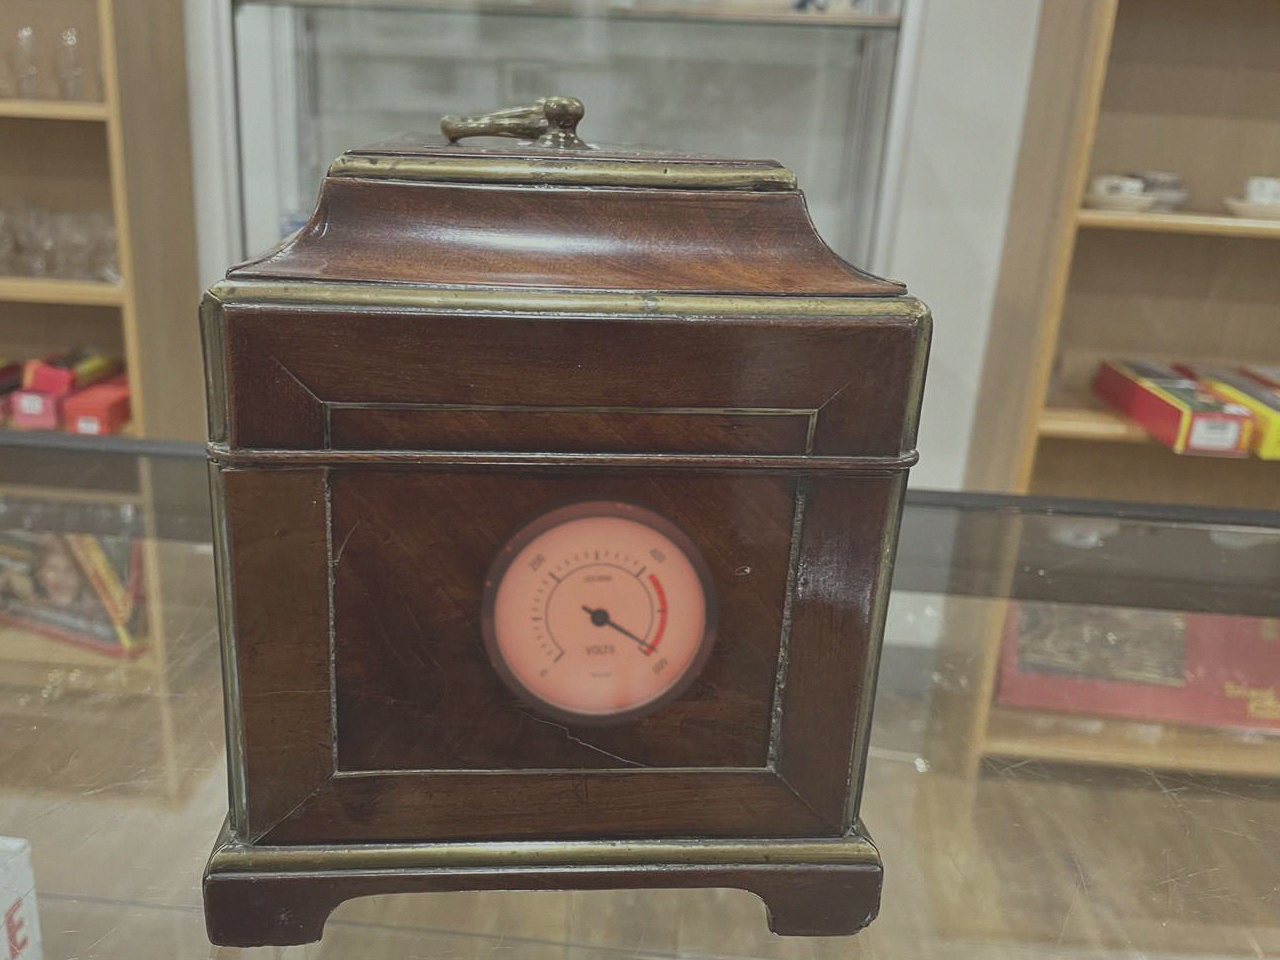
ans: {"value": 580, "unit": "V"}
